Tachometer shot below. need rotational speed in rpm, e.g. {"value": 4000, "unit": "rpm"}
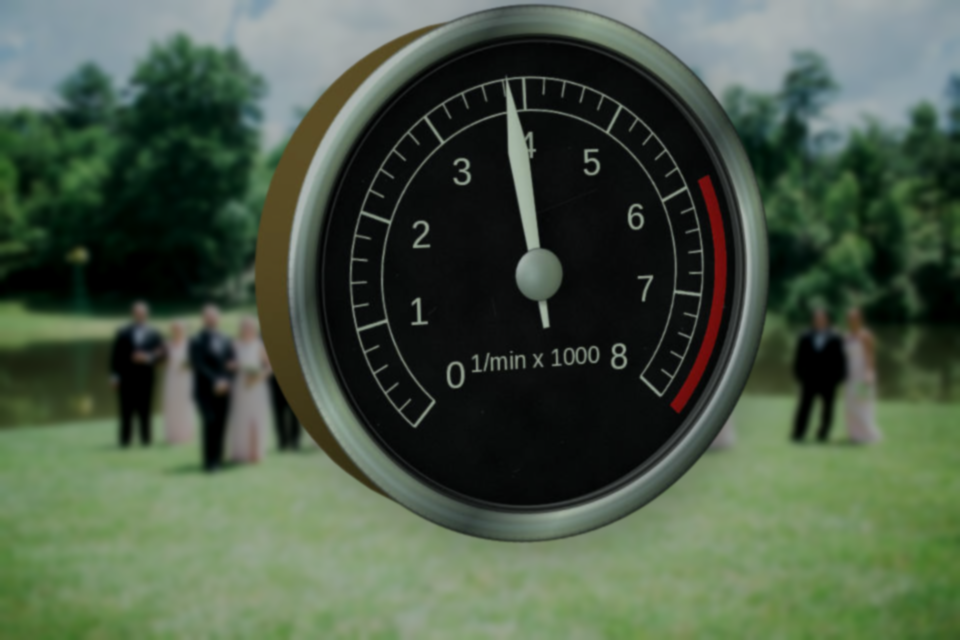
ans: {"value": 3800, "unit": "rpm"}
